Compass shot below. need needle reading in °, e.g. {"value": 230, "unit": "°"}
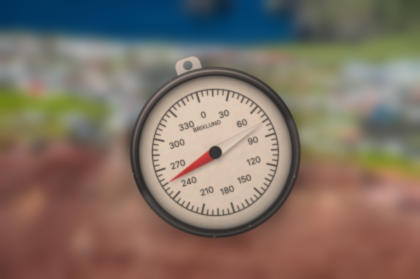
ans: {"value": 255, "unit": "°"}
